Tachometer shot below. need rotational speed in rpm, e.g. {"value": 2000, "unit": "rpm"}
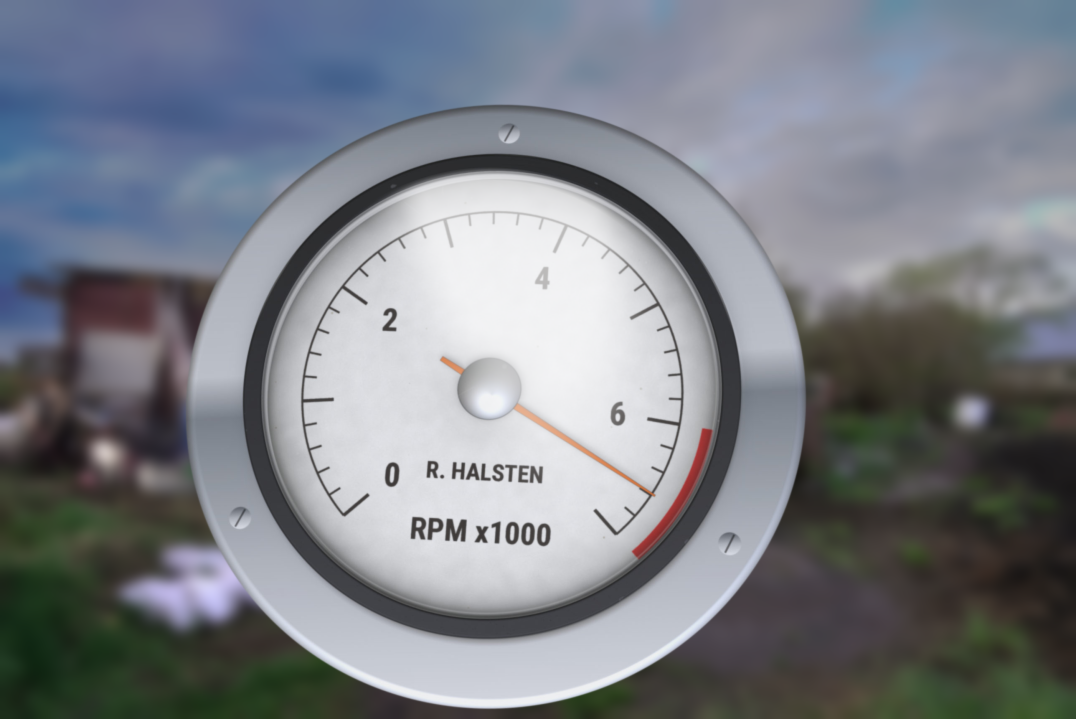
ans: {"value": 6600, "unit": "rpm"}
